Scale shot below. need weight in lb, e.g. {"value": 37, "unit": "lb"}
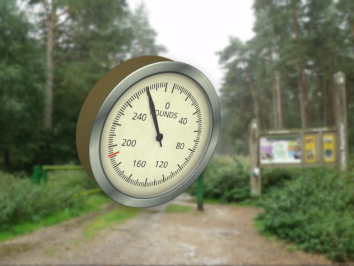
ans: {"value": 260, "unit": "lb"}
